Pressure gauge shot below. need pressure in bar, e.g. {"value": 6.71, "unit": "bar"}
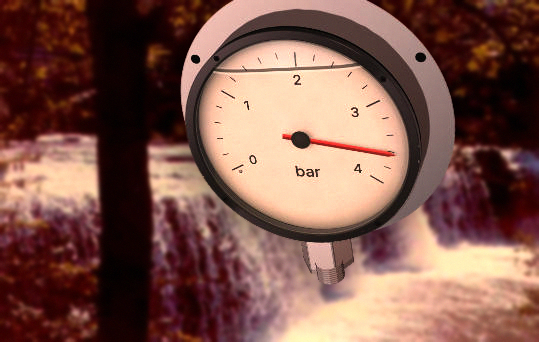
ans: {"value": 3.6, "unit": "bar"}
